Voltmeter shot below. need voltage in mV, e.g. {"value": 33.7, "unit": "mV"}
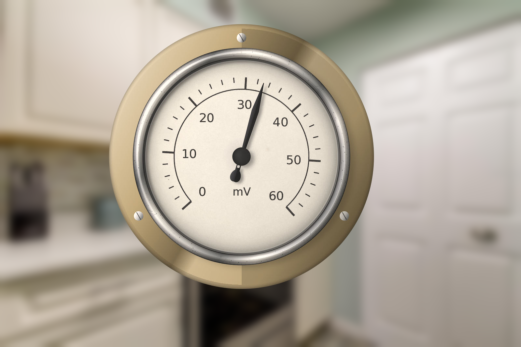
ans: {"value": 33, "unit": "mV"}
